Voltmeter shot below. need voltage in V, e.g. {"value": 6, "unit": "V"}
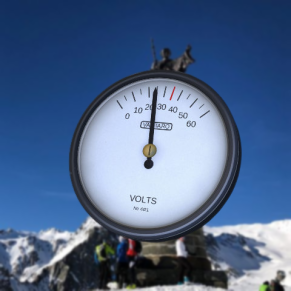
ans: {"value": 25, "unit": "V"}
